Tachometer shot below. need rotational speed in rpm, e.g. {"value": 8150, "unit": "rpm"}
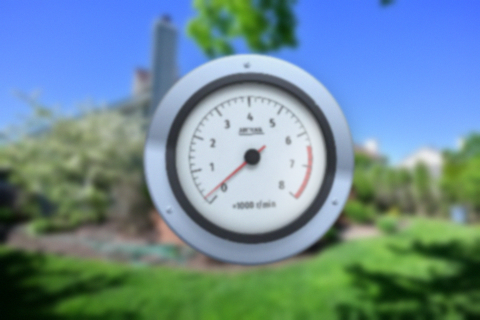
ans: {"value": 200, "unit": "rpm"}
